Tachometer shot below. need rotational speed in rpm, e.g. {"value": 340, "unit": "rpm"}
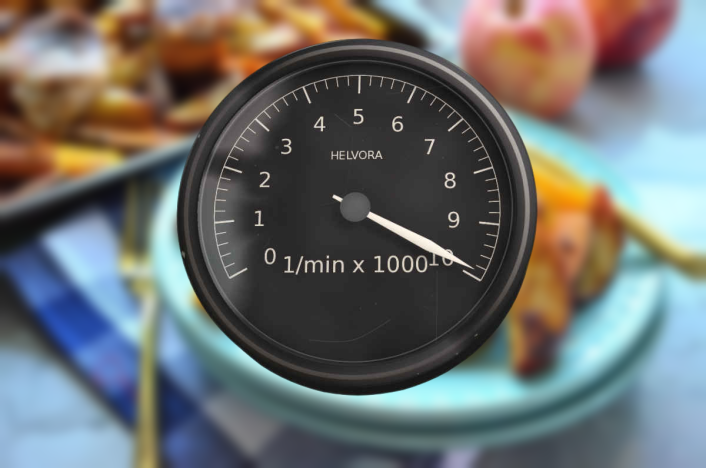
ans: {"value": 9900, "unit": "rpm"}
